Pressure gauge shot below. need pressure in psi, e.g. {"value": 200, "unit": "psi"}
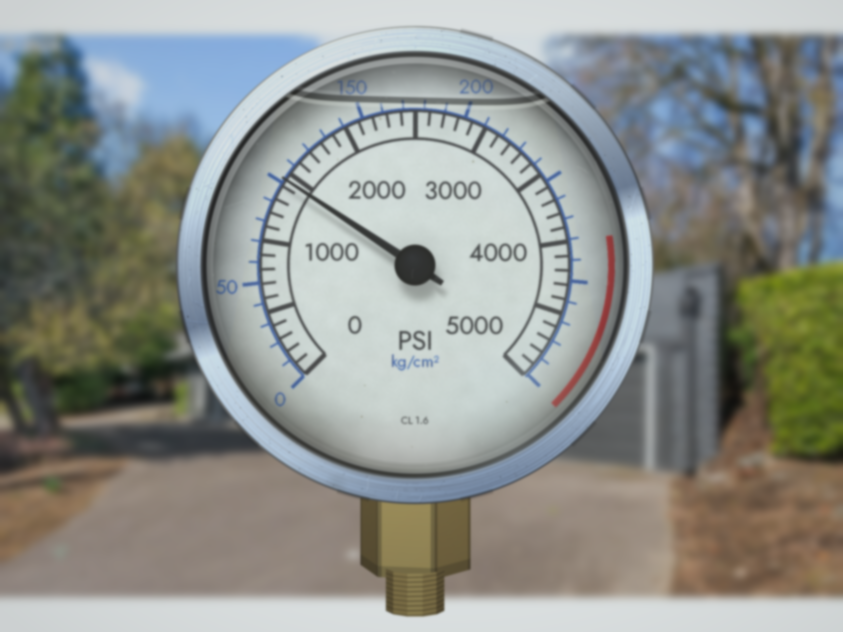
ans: {"value": 1450, "unit": "psi"}
